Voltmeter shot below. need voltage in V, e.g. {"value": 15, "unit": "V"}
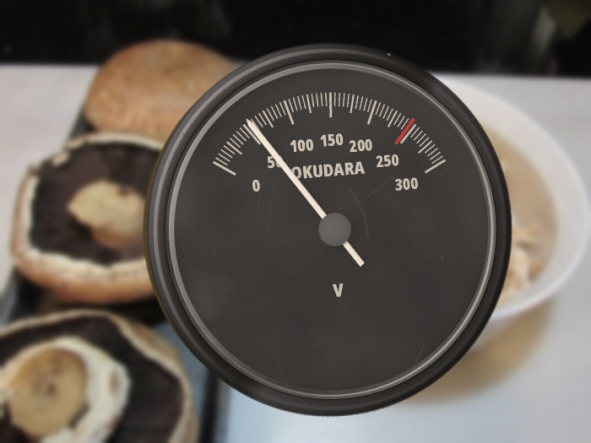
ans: {"value": 55, "unit": "V"}
